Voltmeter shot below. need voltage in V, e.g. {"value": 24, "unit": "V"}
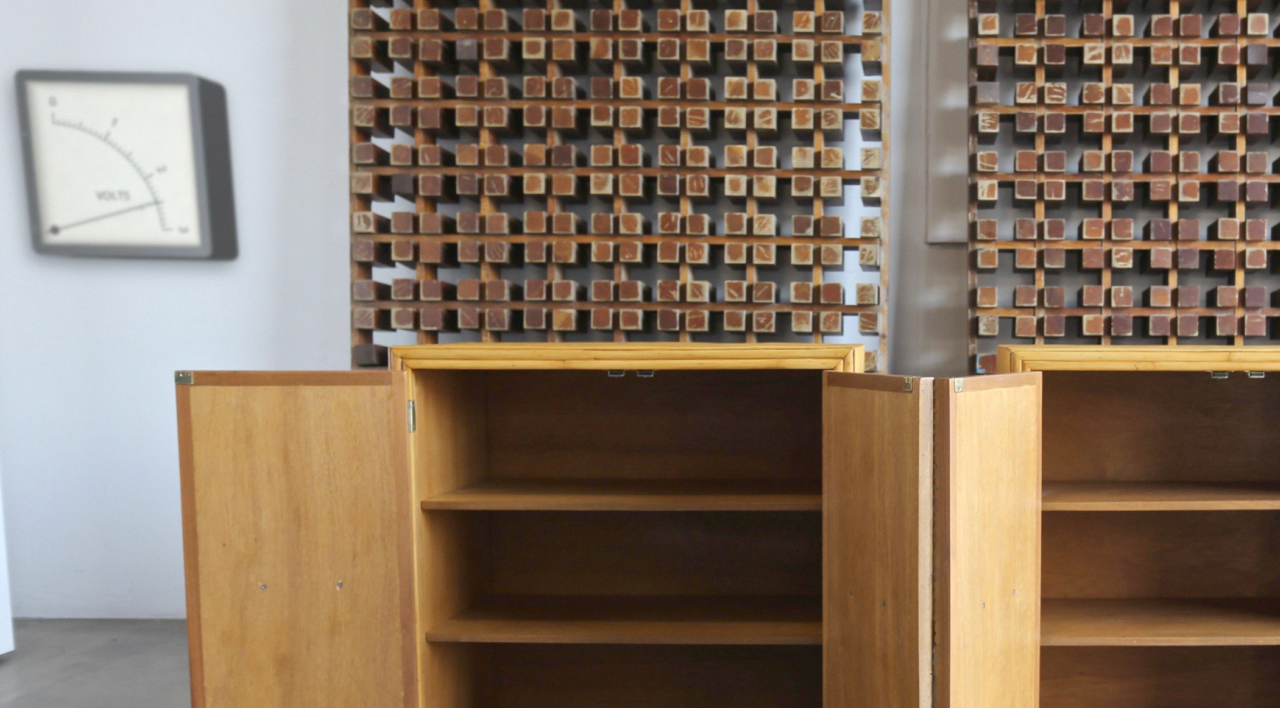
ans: {"value": 2.5, "unit": "V"}
